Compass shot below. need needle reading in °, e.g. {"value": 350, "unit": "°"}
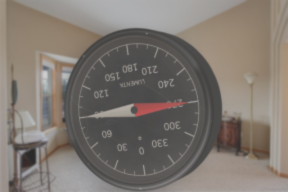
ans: {"value": 270, "unit": "°"}
